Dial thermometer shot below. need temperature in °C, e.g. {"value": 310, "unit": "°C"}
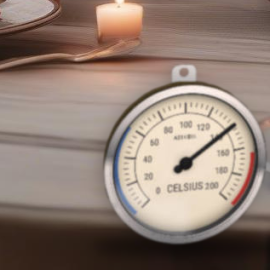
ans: {"value": 140, "unit": "°C"}
